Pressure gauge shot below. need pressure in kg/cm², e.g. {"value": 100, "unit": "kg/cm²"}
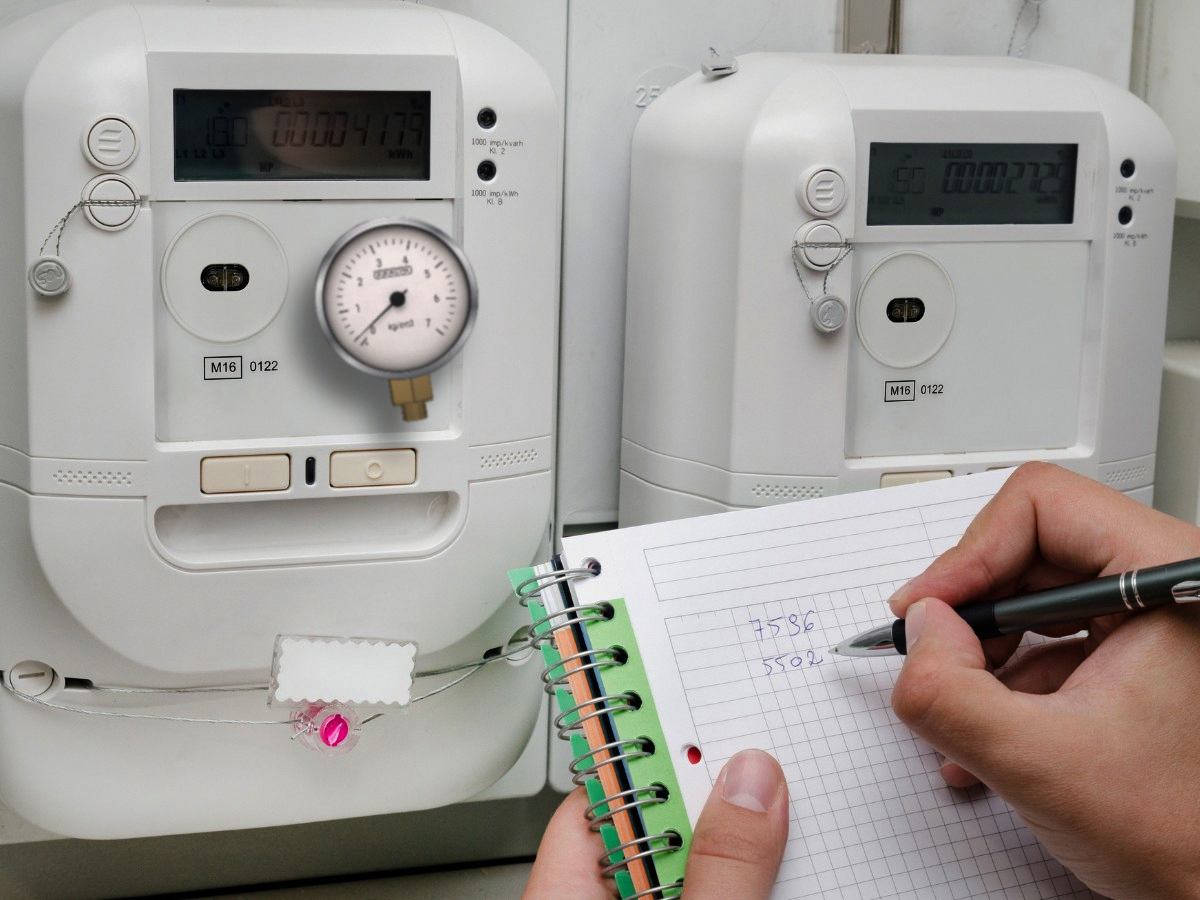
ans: {"value": 0.2, "unit": "kg/cm²"}
